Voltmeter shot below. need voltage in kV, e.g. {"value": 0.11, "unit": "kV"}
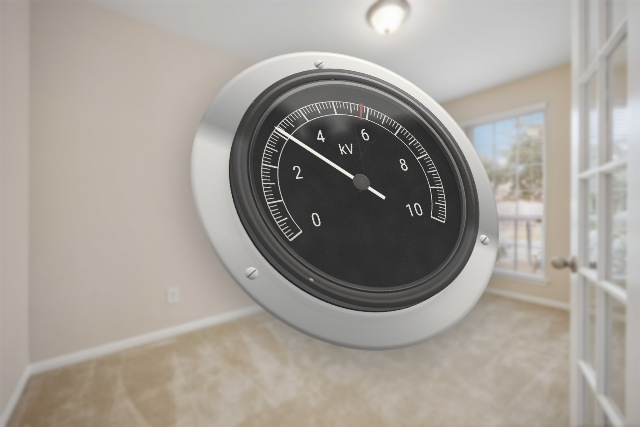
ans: {"value": 3, "unit": "kV"}
